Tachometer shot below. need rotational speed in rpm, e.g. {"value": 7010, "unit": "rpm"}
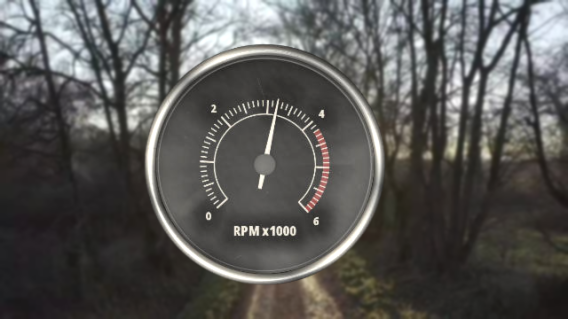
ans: {"value": 3200, "unit": "rpm"}
